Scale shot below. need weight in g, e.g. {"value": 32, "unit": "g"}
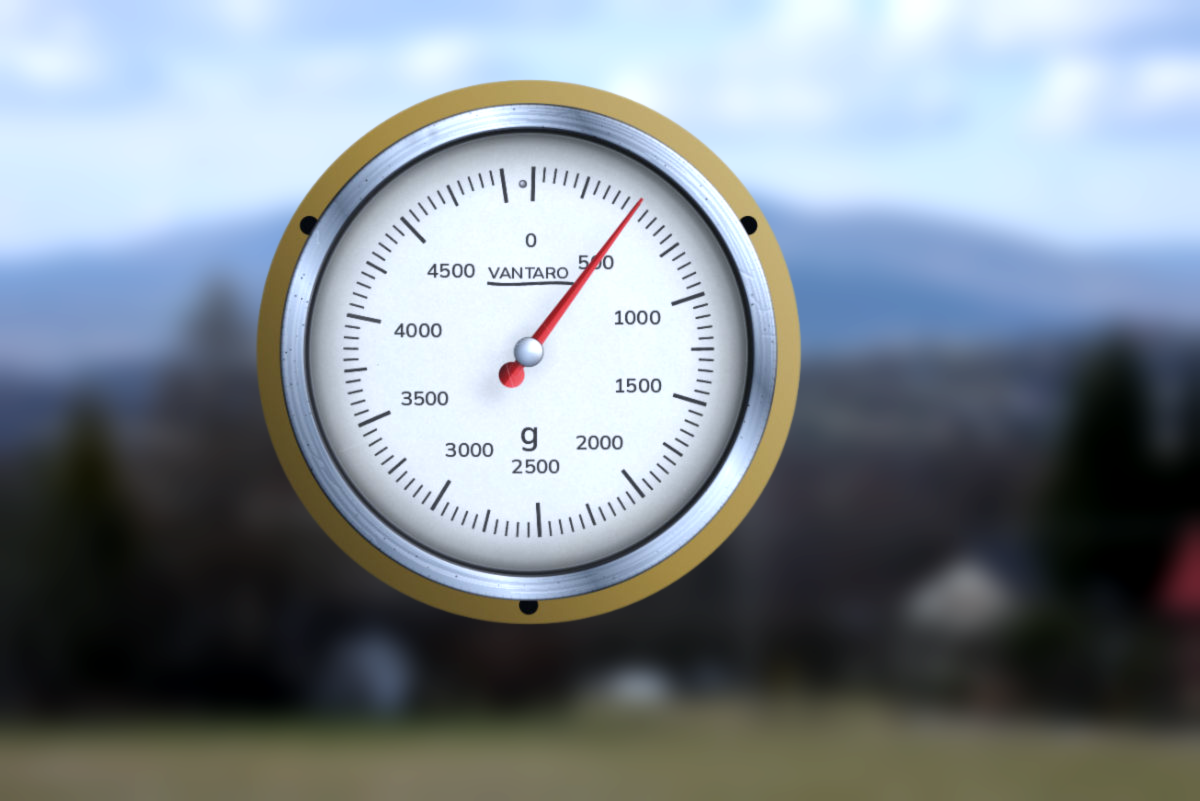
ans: {"value": 500, "unit": "g"}
